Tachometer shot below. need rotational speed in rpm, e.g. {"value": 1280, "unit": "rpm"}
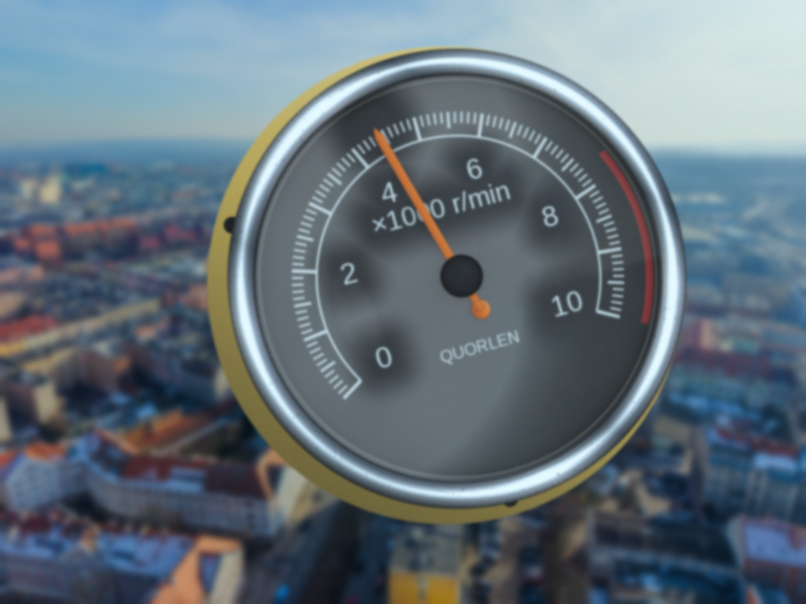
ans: {"value": 4400, "unit": "rpm"}
